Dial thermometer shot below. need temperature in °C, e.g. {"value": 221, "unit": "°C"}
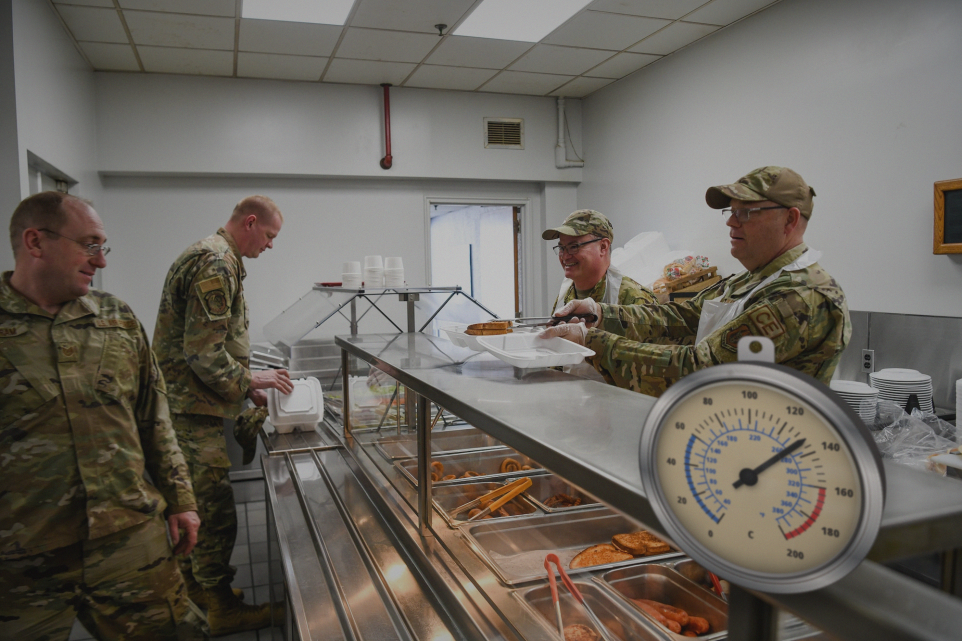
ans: {"value": 132, "unit": "°C"}
